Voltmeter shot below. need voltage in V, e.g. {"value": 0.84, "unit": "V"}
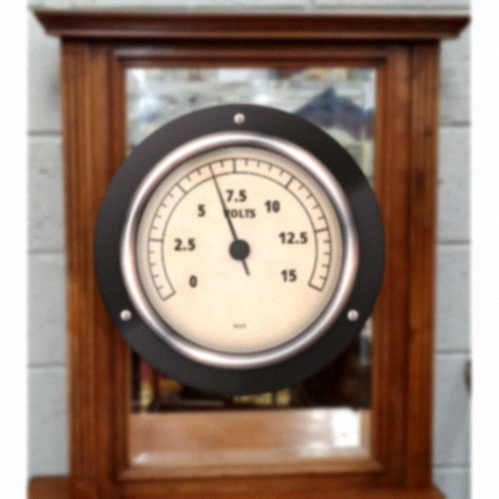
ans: {"value": 6.5, "unit": "V"}
